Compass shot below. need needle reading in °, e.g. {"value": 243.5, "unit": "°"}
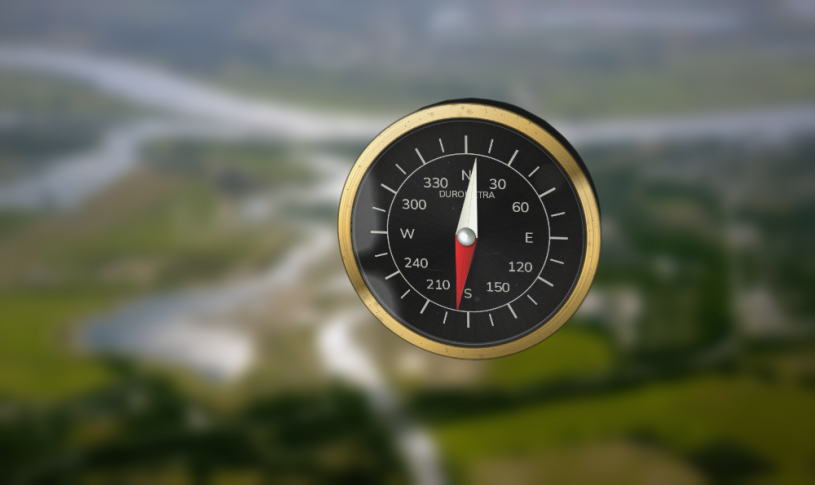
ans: {"value": 187.5, "unit": "°"}
